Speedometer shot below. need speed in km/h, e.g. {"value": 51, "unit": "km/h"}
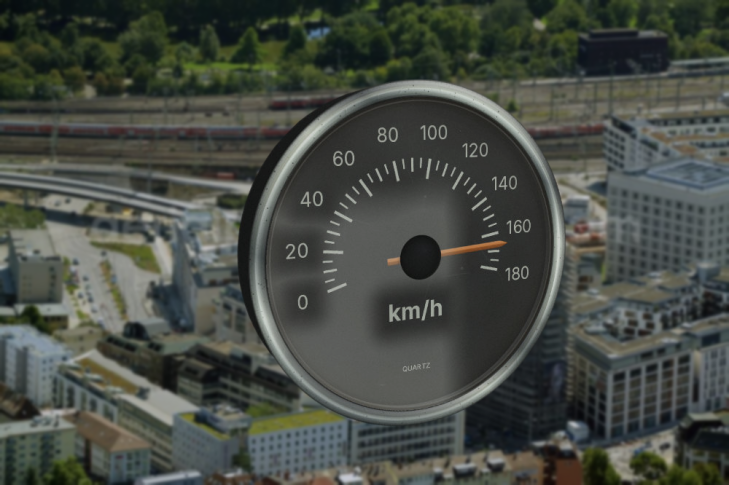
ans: {"value": 165, "unit": "km/h"}
